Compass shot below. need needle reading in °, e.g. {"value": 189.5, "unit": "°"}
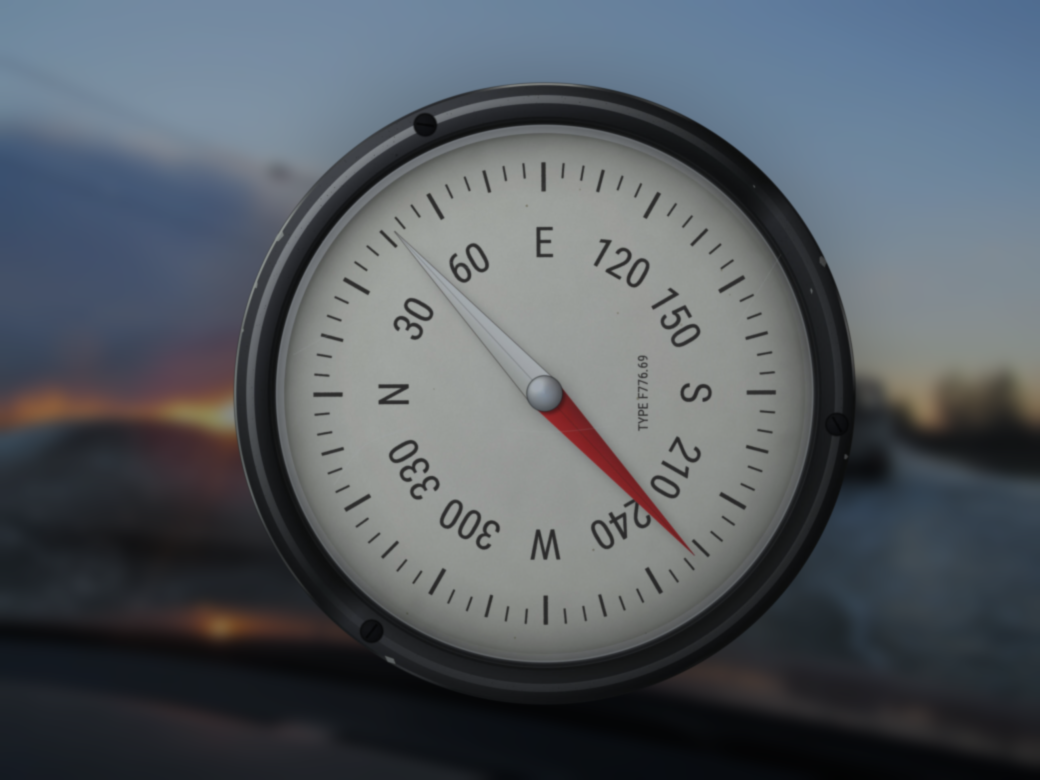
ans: {"value": 227.5, "unit": "°"}
